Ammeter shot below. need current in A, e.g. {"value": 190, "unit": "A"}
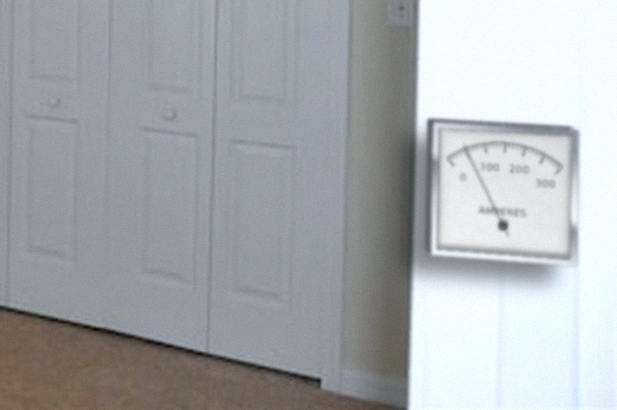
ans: {"value": 50, "unit": "A"}
